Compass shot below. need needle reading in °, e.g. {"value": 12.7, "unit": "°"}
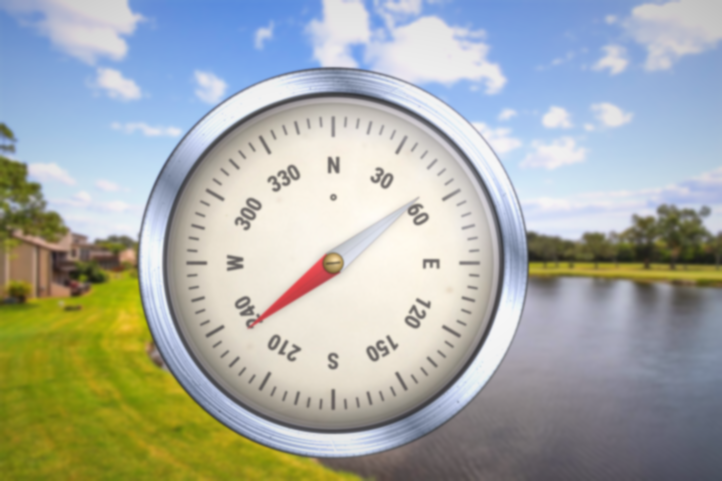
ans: {"value": 232.5, "unit": "°"}
